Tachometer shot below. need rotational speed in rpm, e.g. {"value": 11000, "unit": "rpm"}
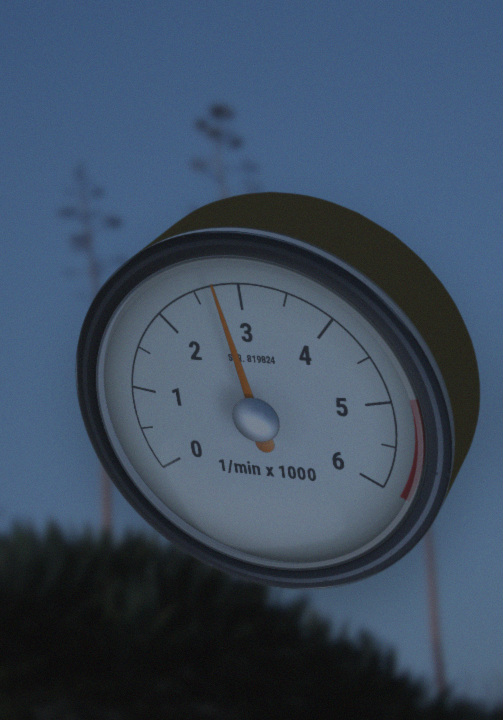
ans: {"value": 2750, "unit": "rpm"}
